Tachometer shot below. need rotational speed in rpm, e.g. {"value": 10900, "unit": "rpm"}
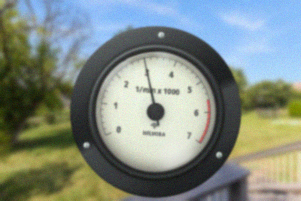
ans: {"value": 3000, "unit": "rpm"}
